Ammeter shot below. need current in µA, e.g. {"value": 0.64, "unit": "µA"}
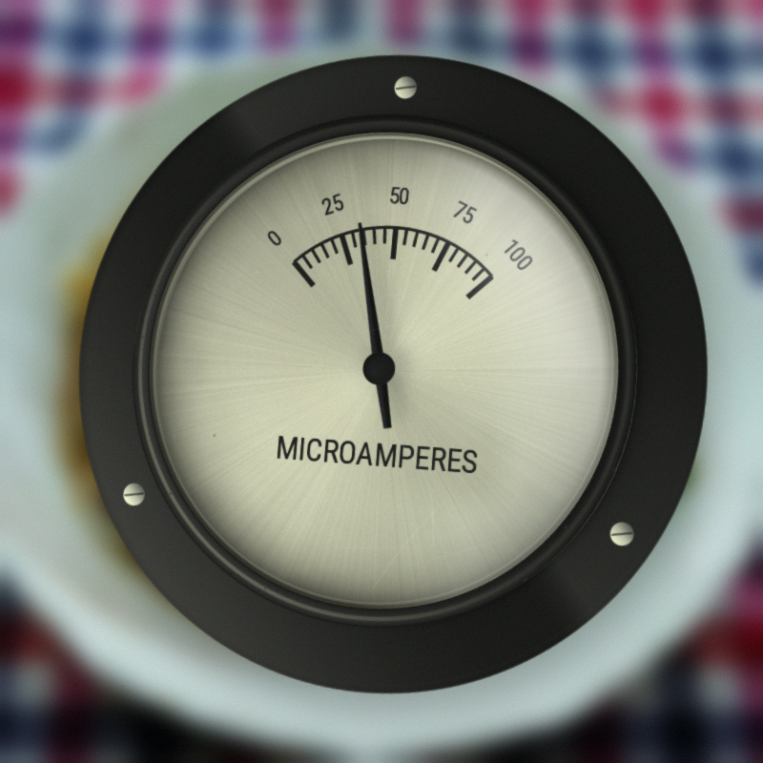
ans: {"value": 35, "unit": "µA"}
